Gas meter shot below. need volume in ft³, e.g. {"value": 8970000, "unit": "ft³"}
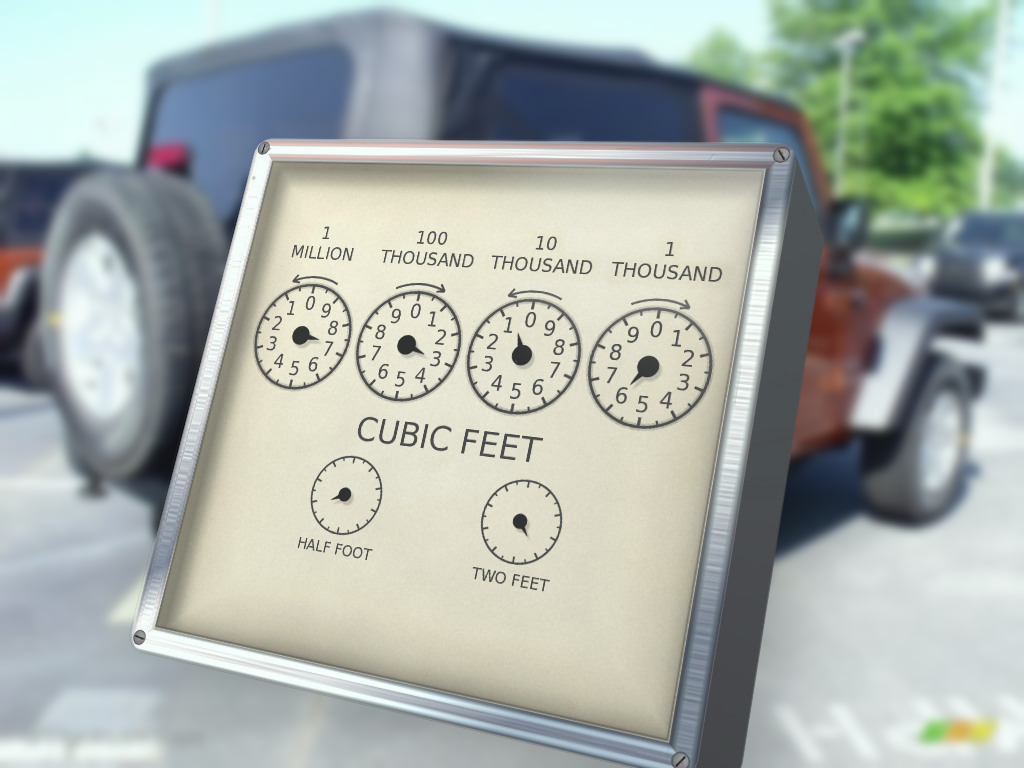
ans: {"value": 730600, "unit": "ft³"}
